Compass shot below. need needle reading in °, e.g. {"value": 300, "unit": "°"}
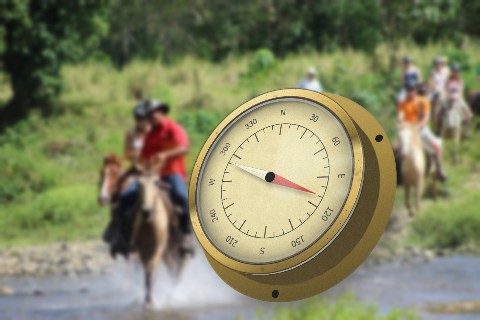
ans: {"value": 110, "unit": "°"}
